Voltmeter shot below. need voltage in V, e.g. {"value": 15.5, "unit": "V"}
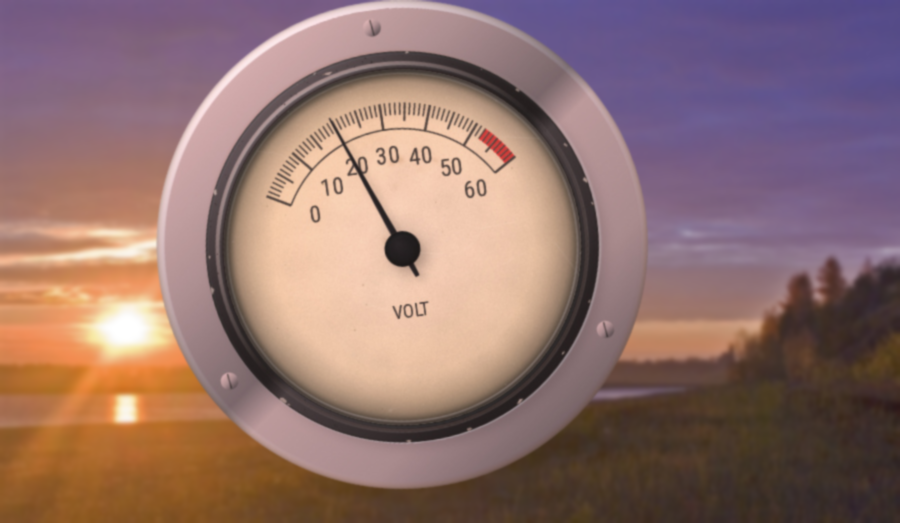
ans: {"value": 20, "unit": "V"}
